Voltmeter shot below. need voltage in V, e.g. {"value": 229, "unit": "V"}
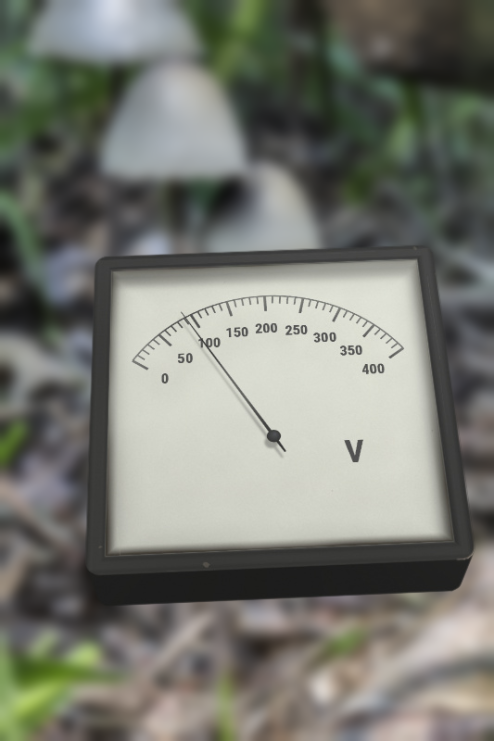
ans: {"value": 90, "unit": "V"}
